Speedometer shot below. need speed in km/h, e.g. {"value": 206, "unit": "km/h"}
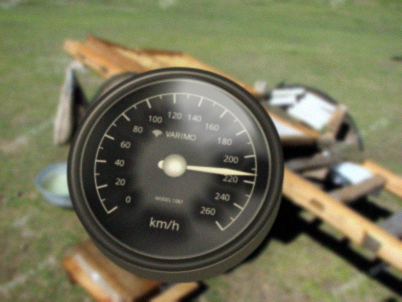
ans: {"value": 215, "unit": "km/h"}
